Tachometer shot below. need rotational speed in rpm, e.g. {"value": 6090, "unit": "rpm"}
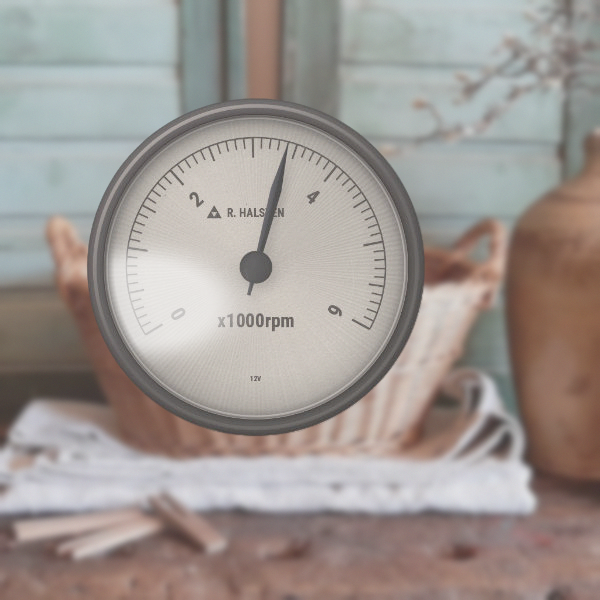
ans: {"value": 3400, "unit": "rpm"}
